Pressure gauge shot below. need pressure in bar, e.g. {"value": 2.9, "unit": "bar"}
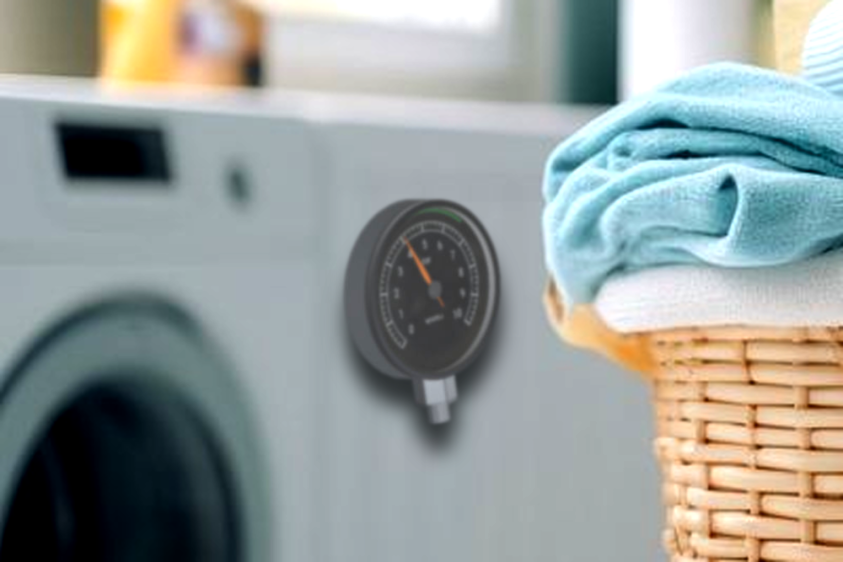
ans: {"value": 4, "unit": "bar"}
